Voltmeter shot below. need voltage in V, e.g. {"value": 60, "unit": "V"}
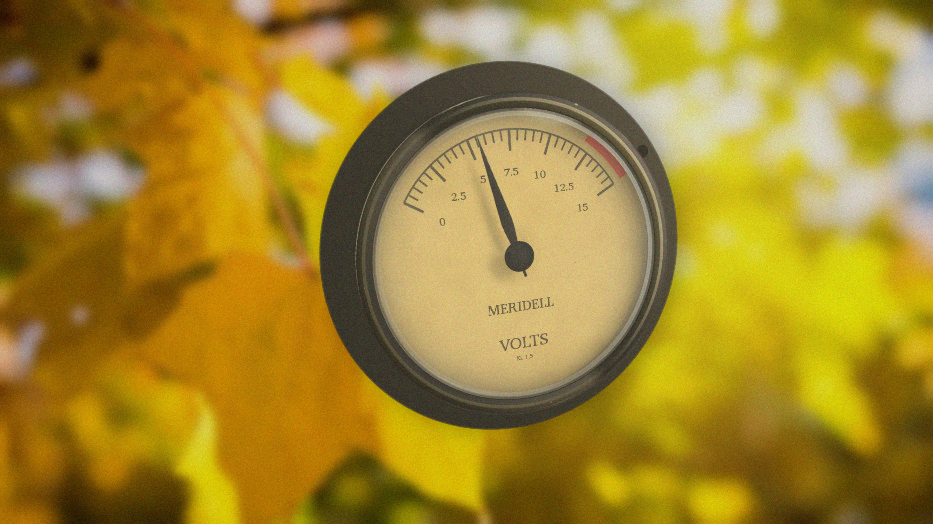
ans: {"value": 5.5, "unit": "V"}
